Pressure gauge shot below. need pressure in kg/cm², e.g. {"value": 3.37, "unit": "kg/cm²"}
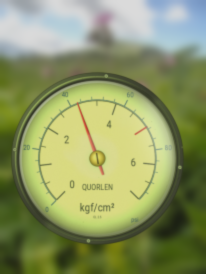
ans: {"value": 3, "unit": "kg/cm²"}
